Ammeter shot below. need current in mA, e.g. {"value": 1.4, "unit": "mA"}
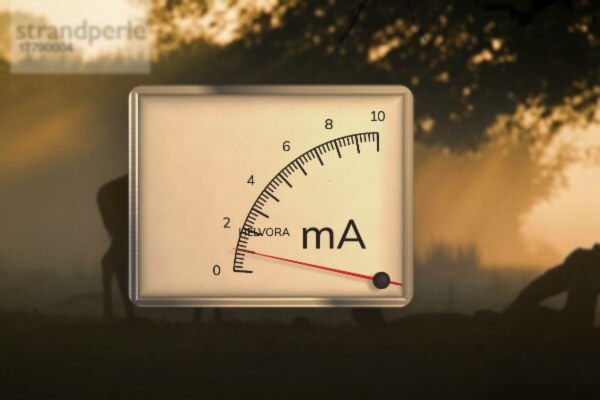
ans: {"value": 1, "unit": "mA"}
